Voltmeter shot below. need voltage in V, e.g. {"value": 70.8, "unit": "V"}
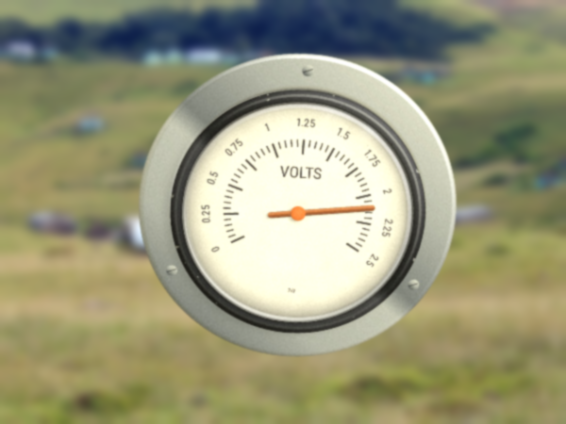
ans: {"value": 2.1, "unit": "V"}
